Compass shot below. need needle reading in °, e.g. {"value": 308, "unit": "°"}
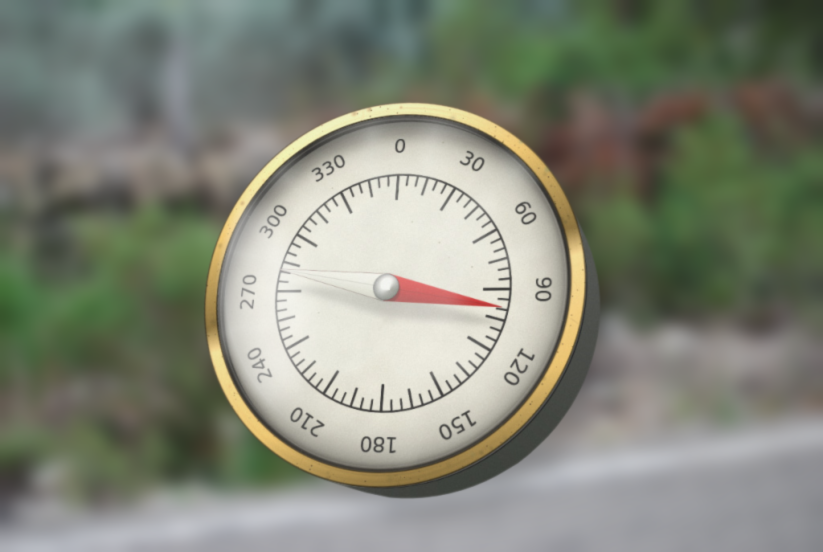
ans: {"value": 100, "unit": "°"}
